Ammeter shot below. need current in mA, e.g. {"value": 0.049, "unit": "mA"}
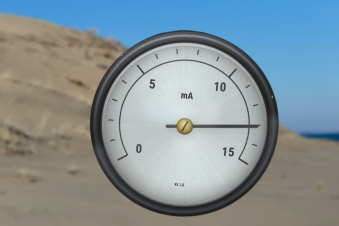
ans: {"value": 13, "unit": "mA"}
